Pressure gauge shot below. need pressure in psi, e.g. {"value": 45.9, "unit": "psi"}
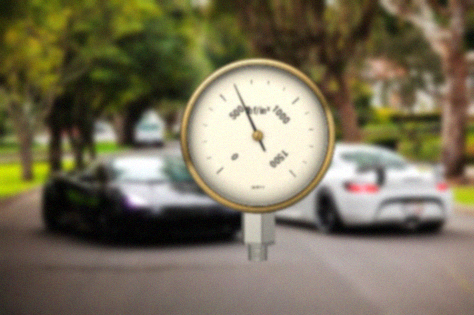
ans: {"value": 600, "unit": "psi"}
